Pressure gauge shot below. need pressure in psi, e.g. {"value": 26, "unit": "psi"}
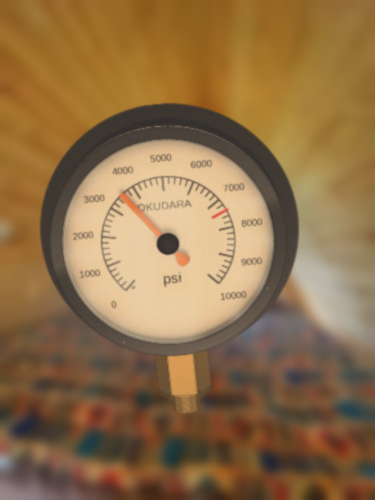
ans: {"value": 3600, "unit": "psi"}
